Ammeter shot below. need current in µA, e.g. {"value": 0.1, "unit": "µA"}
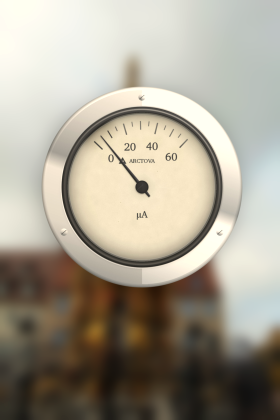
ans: {"value": 5, "unit": "µA"}
